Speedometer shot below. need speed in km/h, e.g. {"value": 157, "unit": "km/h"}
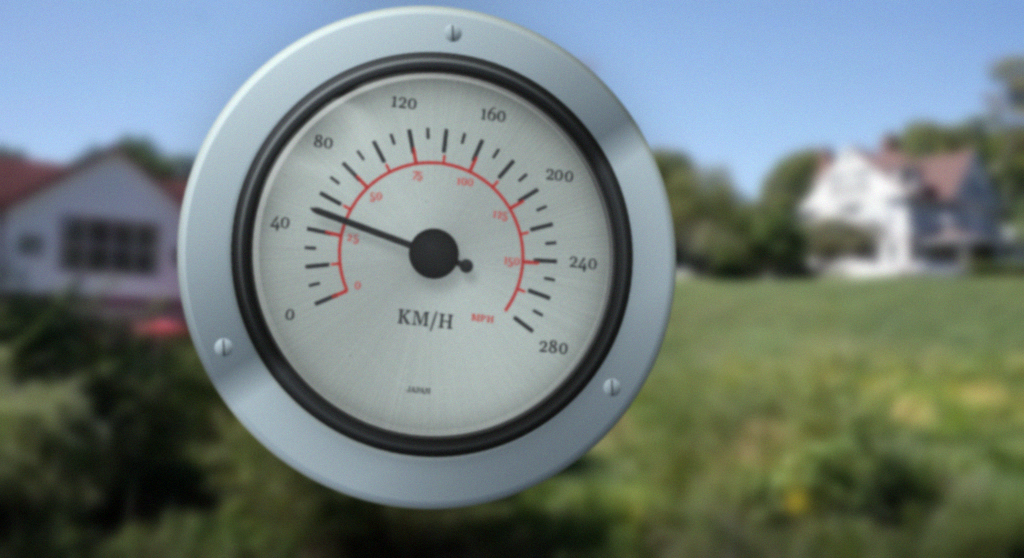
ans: {"value": 50, "unit": "km/h"}
